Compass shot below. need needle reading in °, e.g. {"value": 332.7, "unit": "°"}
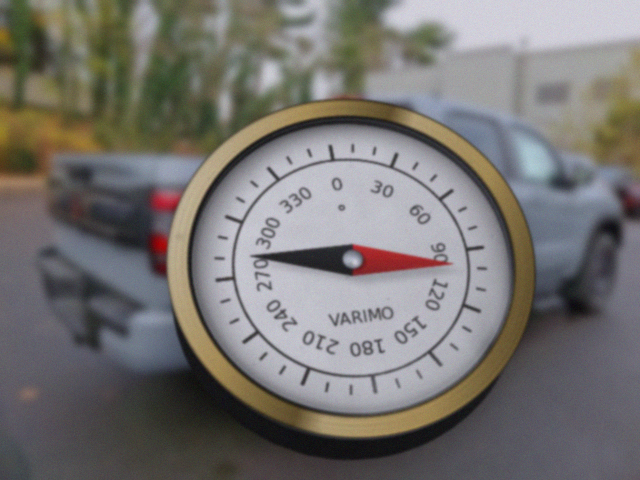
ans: {"value": 100, "unit": "°"}
